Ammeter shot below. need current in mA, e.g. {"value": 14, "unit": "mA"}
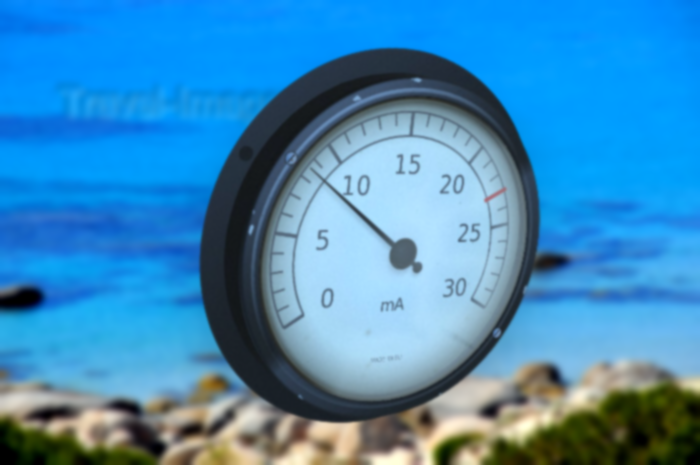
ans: {"value": 8.5, "unit": "mA"}
